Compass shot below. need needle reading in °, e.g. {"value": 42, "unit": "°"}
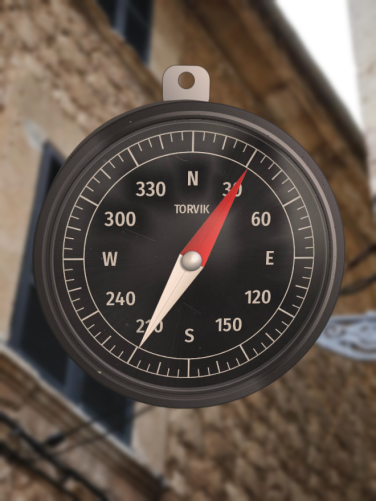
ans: {"value": 30, "unit": "°"}
